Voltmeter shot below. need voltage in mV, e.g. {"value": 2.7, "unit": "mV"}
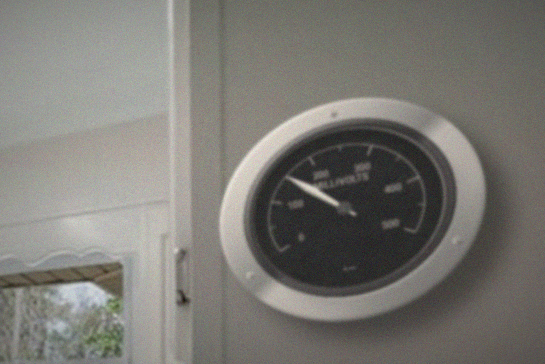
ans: {"value": 150, "unit": "mV"}
